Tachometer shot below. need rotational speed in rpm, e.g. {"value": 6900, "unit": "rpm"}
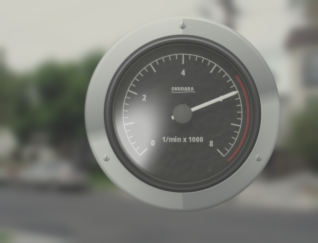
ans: {"value": 6000, "unit": "rpm"}
